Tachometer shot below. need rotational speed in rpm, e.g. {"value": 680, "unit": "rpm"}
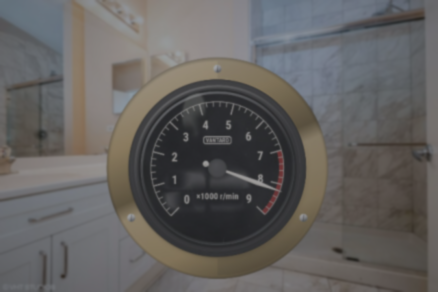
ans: {"value": 8200, "unit": "rpm"}
